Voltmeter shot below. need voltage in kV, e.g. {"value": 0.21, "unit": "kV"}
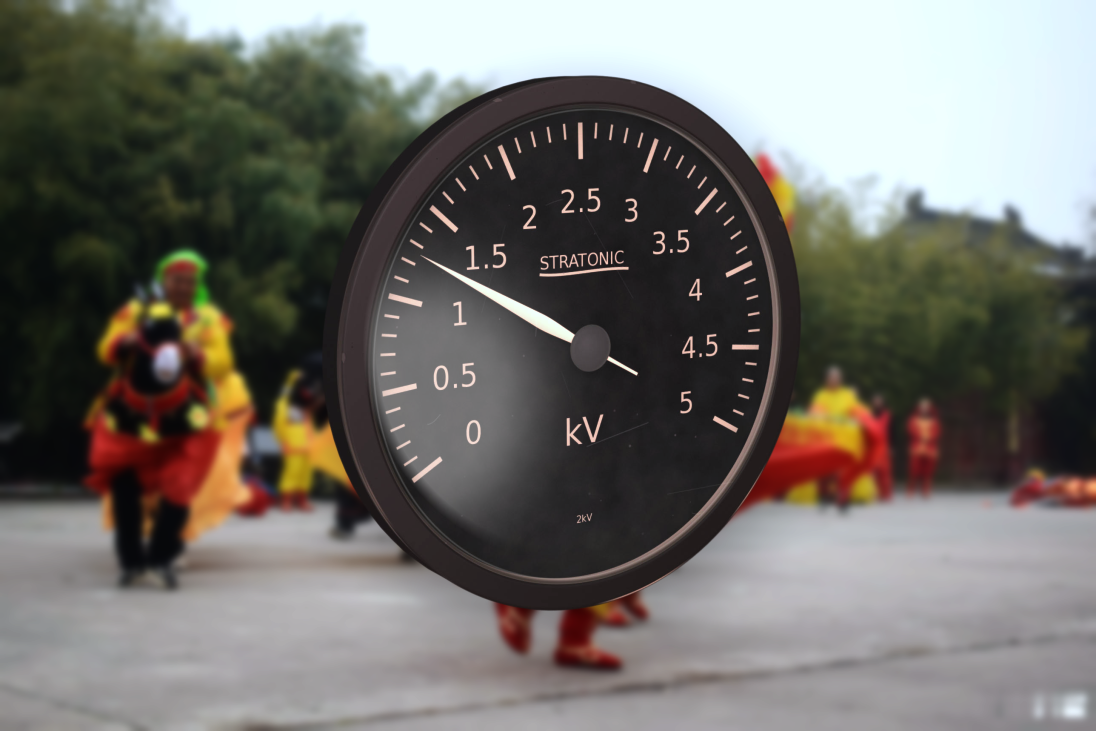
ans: {"value": 1.25, "unit": "kV"}
